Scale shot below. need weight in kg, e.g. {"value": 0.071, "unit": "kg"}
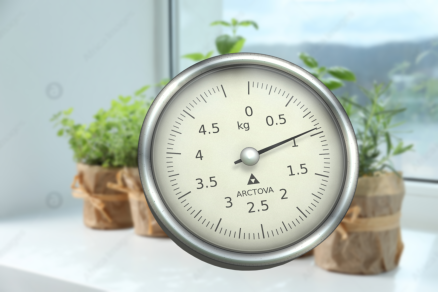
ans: {"value": 0.95, "unit": "kg"}
